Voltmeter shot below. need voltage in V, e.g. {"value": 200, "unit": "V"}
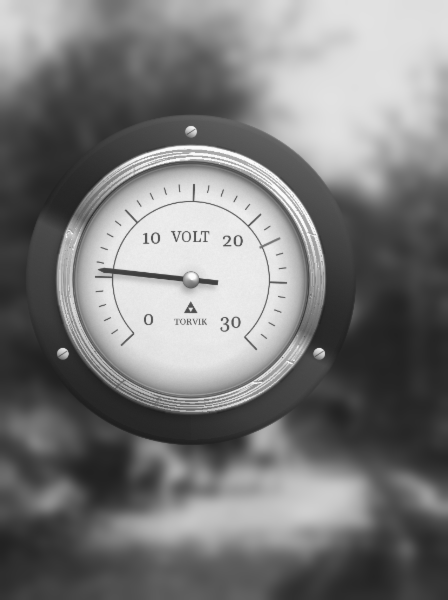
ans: {"value": 5.5, "unit": "V"}
